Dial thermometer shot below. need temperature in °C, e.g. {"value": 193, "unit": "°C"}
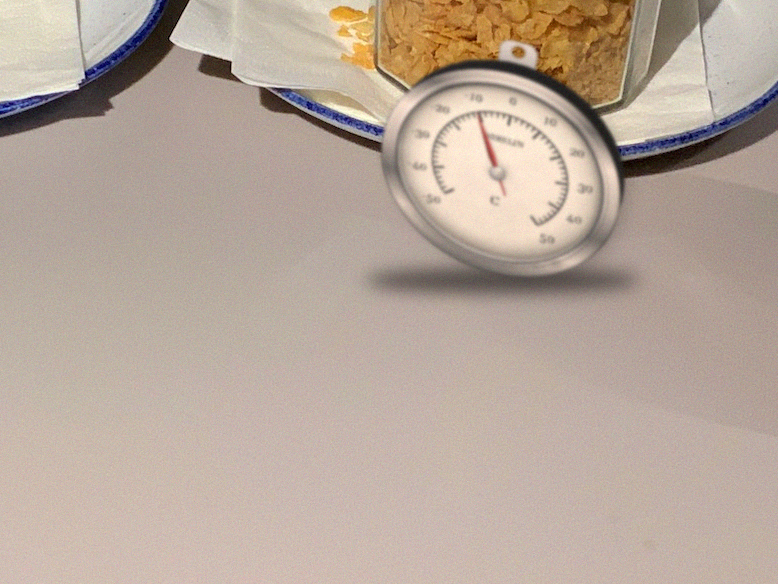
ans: {"value": -10, "unit": "°C"}
